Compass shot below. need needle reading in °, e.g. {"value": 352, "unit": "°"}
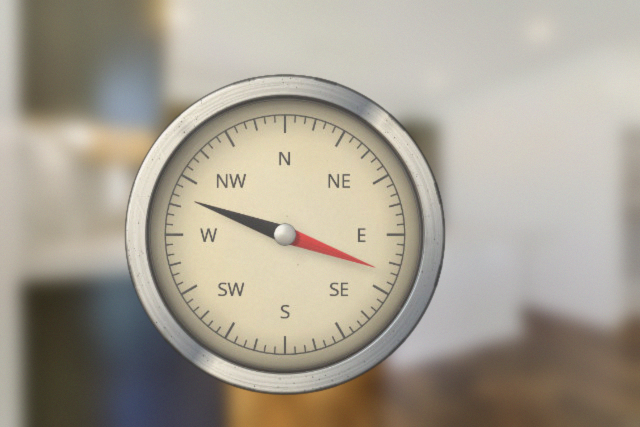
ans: {"value": 110, "unit": "°"}
